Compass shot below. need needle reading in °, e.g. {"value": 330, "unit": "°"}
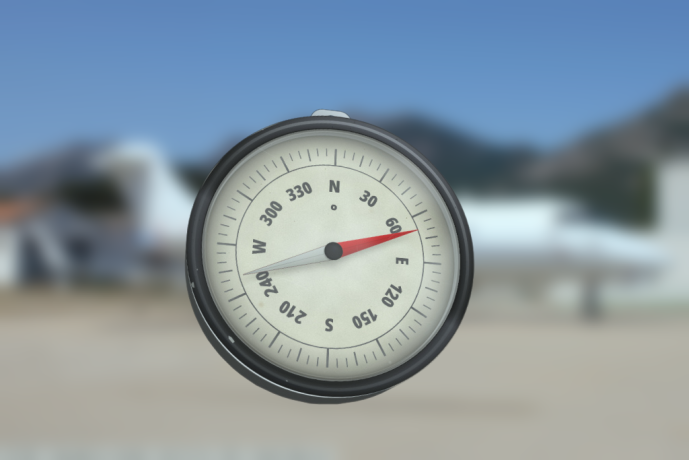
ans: {"value": 70, "unit": "°"}
